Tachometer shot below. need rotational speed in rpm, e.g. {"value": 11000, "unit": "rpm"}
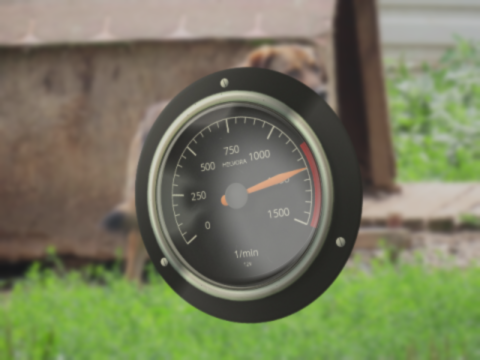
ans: {"value": 1250, "unit": "rpm"}
